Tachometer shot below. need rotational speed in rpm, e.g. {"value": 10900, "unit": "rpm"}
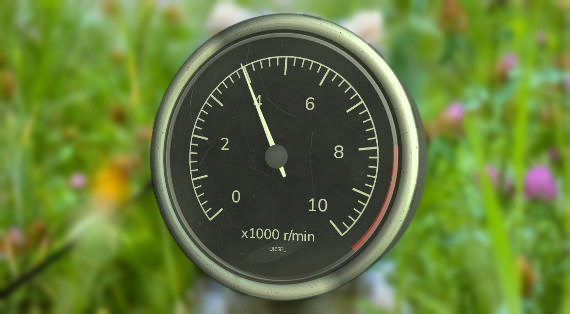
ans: {"value": 4000, "unit": "rpm"}
